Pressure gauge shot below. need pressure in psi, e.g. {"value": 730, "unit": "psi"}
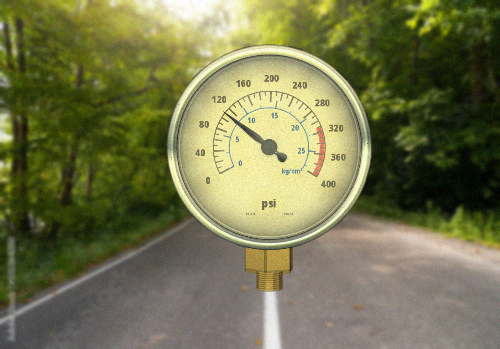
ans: {"value": 110, "unit": "psi"}
